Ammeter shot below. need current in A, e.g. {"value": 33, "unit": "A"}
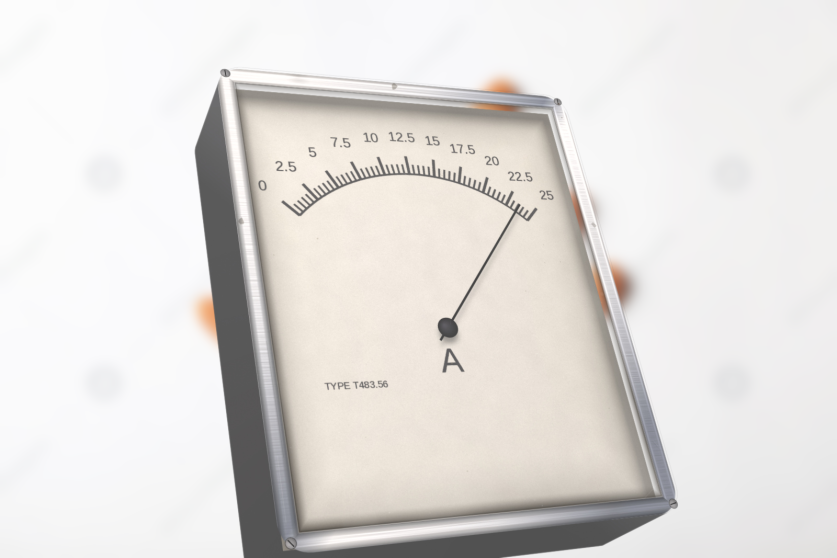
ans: {"value": 23.5, "unit": "A"}
